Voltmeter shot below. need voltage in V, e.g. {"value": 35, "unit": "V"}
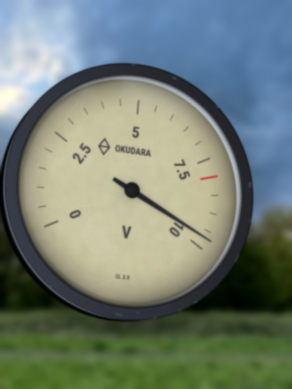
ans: {"value": 9.75, "unit": "V"}
